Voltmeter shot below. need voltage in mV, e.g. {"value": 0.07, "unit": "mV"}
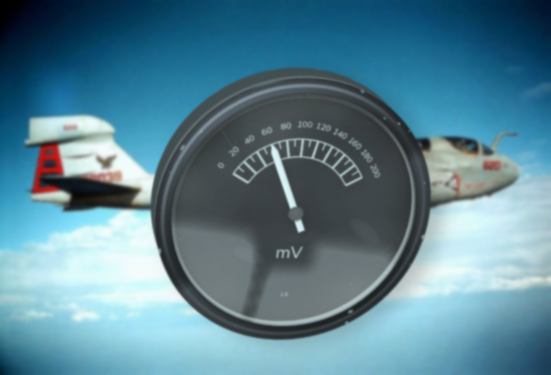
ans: {"value": 60, "unit": "mV"}
